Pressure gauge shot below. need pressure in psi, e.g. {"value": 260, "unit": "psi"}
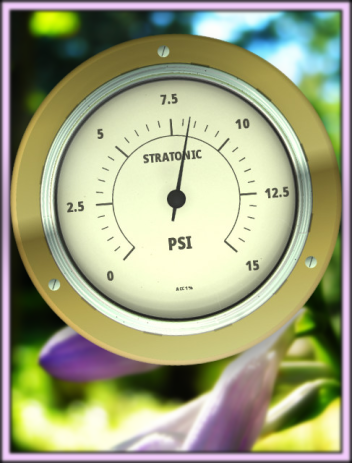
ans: {"value": 8.25, "unit": "psi"}
